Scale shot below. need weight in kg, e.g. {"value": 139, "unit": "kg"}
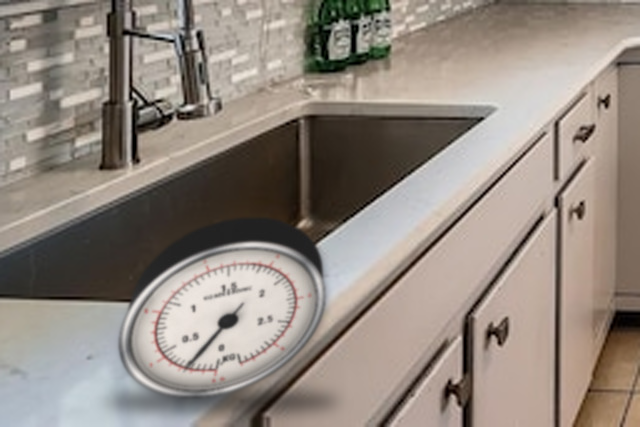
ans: {"value": 0.25, "unit": "kg"}
